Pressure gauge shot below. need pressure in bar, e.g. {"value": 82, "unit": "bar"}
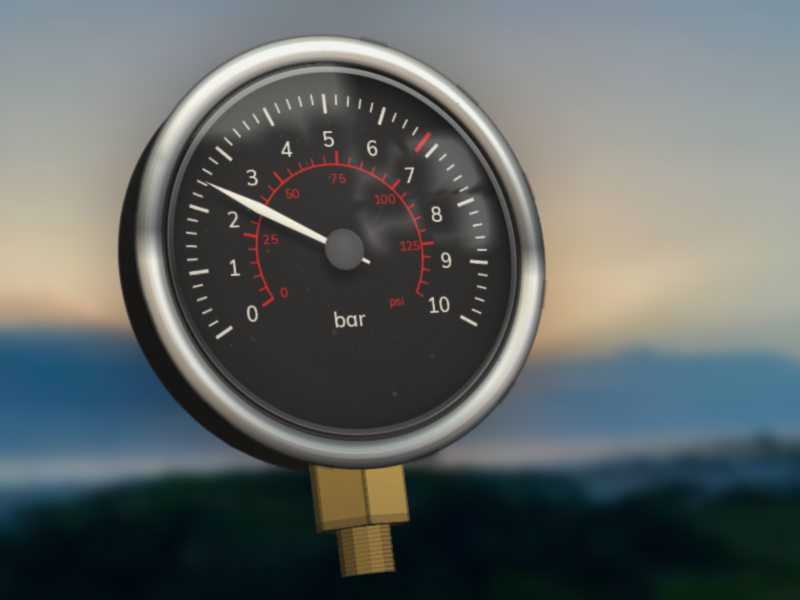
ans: {"value": 2.4, "unit": "bar"}
